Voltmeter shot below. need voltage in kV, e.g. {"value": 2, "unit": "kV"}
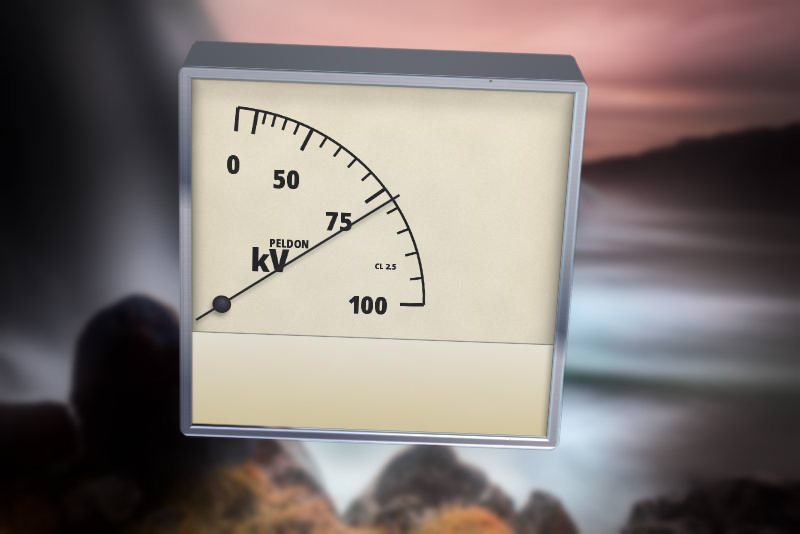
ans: {"value": 77.5, "unit": "kV"}
